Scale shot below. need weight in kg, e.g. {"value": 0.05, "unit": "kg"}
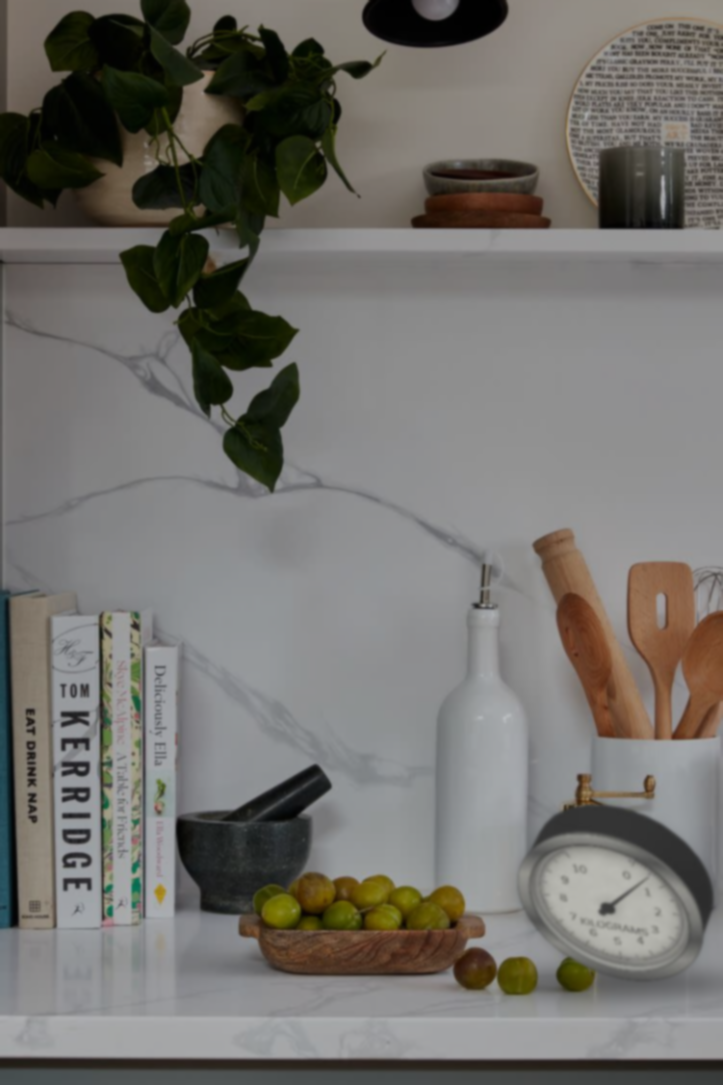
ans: {"value": 0.5, "unit": "kg"}
